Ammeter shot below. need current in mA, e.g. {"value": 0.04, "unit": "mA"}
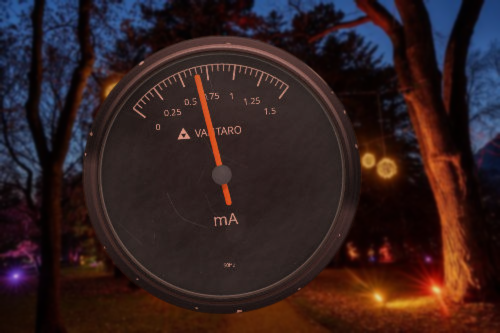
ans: {"value": 0.65, "unit": "mA"}
